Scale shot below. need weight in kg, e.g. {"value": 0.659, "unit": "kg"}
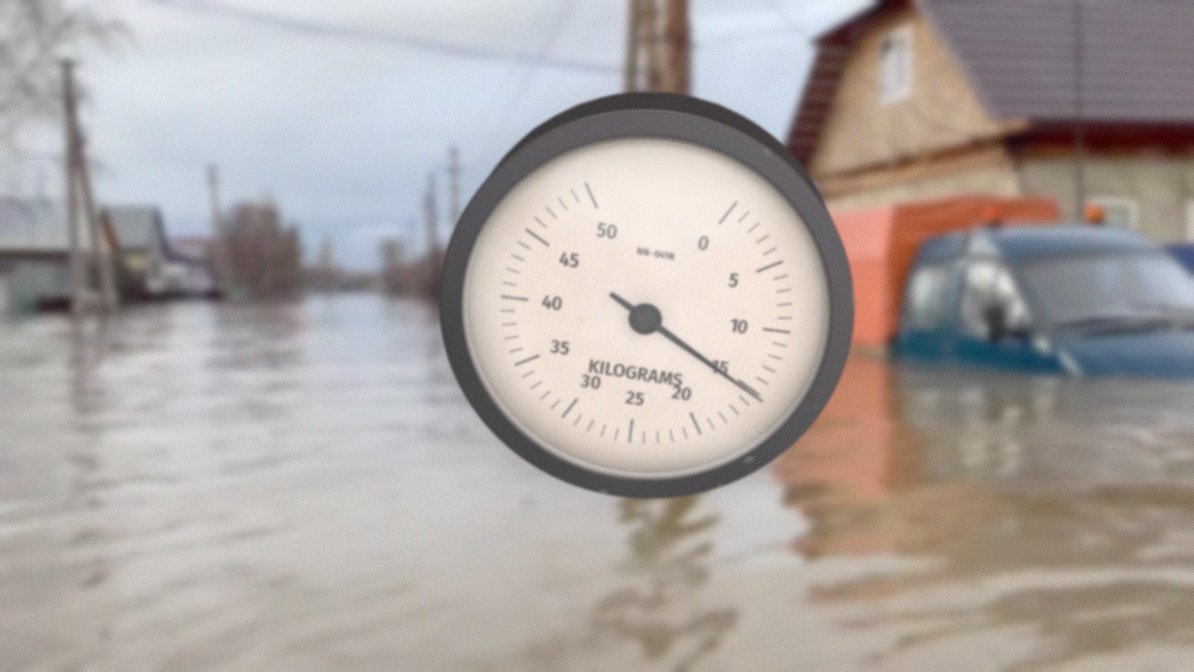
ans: {"value": 15, "unit": "kg"}
